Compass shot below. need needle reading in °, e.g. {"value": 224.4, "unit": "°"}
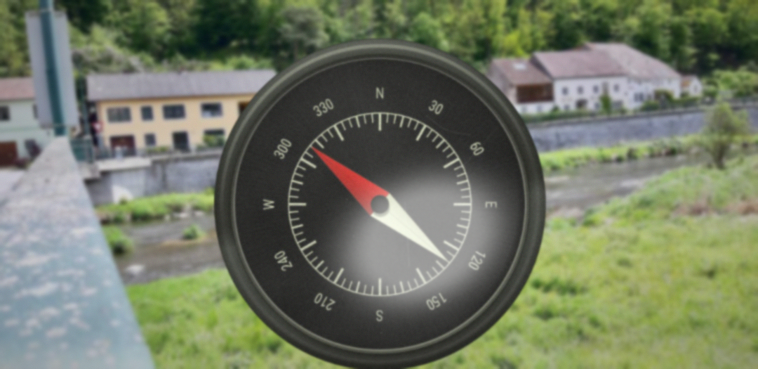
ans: {"value": 310, "unit": "°"}
